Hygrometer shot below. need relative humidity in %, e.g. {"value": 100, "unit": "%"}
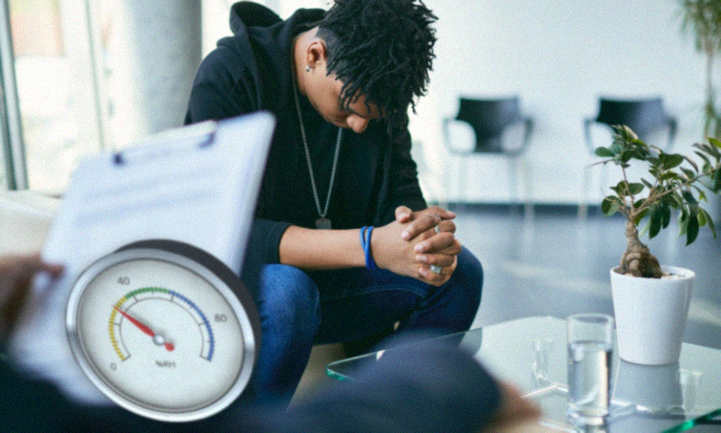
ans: {"value": 30, "unit": "%"}
